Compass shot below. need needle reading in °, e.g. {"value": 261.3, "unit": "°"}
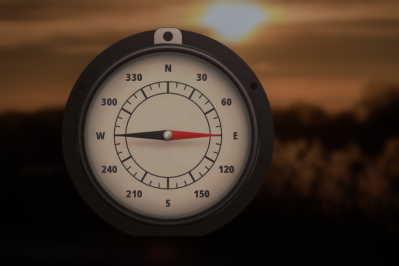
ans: {"value": 90, "unit": "°"}
